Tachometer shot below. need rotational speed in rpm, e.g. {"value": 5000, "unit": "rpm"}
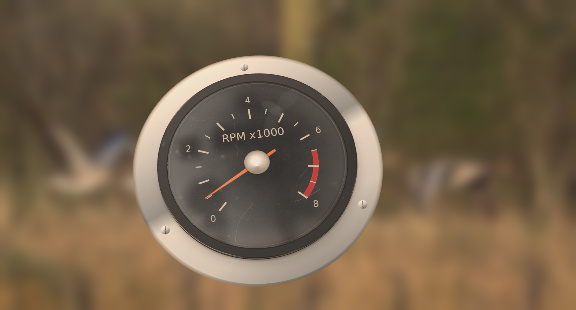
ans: {"value": 500, "unit": "rpm"}
